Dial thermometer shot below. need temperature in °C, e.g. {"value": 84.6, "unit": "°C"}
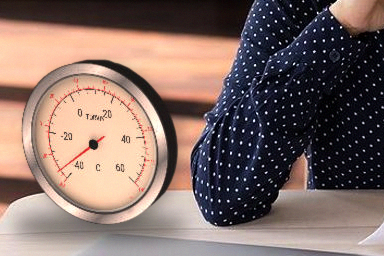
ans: {"value": -36, "unit": "°C"}
